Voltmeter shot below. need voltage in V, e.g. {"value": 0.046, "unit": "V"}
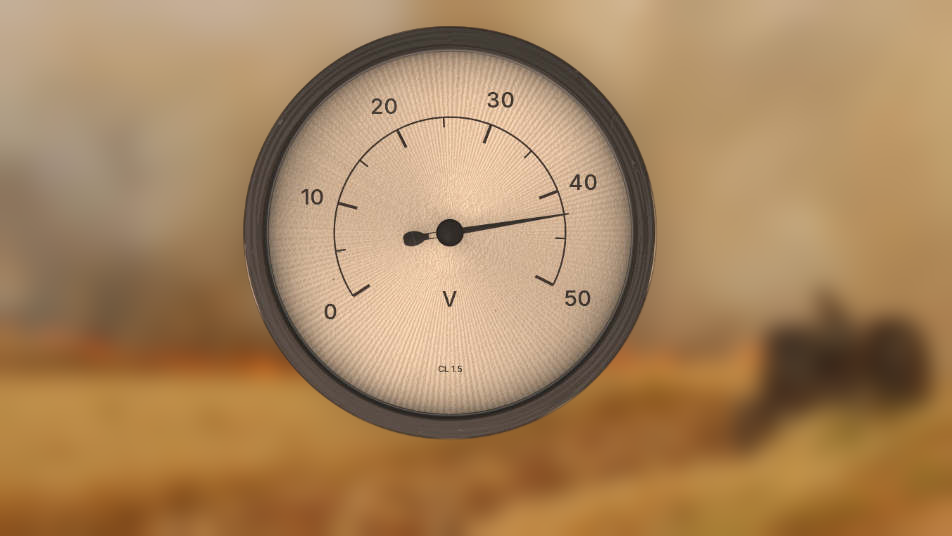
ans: {"value": 42.5, "unit": "V"}
